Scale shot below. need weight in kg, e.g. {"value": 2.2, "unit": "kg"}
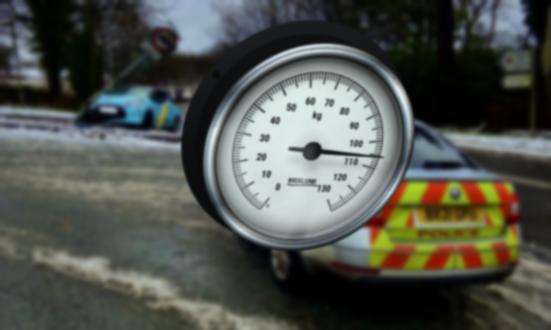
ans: {"value": 105, "unit": "kg"}
